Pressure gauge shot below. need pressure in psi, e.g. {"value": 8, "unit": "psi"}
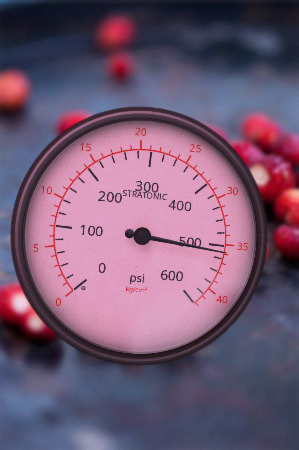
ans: {"value": 510, "unit": "psi"}
